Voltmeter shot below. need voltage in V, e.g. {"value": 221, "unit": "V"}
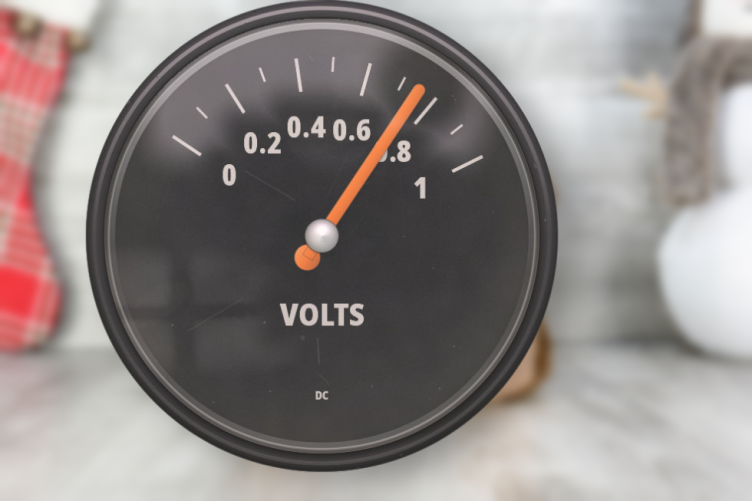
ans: {"value": 0.75, "unit": "V"}
